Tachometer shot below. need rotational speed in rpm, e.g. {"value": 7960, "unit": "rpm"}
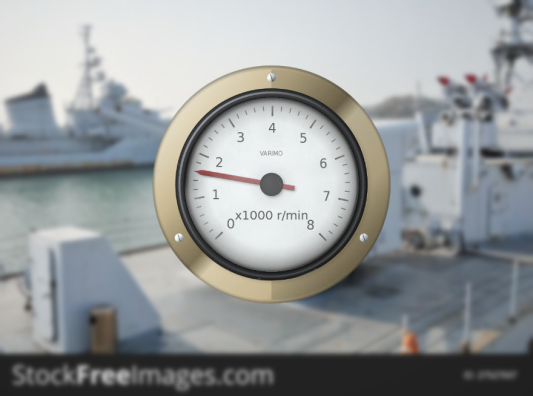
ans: {"value": 1600, "unit": "rpm"}
